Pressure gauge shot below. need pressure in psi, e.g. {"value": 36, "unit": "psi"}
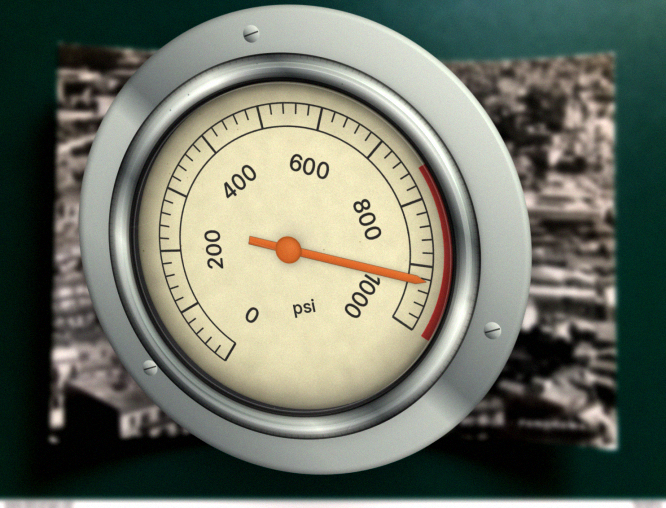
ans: {"value": 920, "unit": "psi"}
